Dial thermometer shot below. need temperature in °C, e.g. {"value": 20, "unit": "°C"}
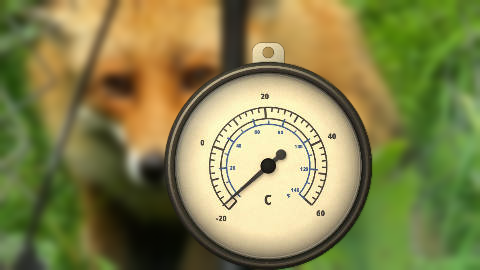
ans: {"value": -18, "unit": "°C"}
